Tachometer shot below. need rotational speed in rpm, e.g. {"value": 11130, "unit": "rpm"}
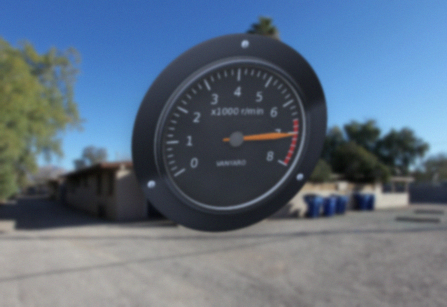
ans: {"value": 7000, "unit": "rpm"}
